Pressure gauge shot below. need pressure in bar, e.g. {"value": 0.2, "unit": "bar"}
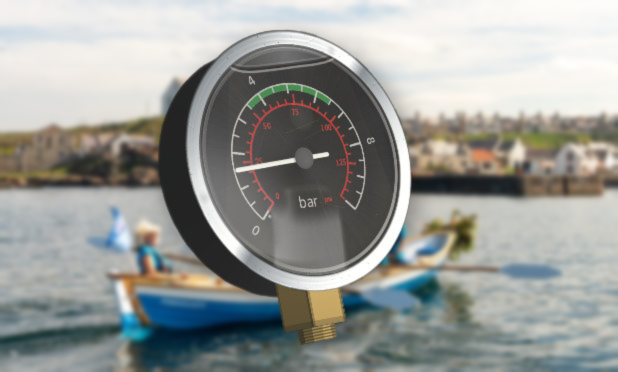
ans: {"value": 1.5, "unit": "bar"}
